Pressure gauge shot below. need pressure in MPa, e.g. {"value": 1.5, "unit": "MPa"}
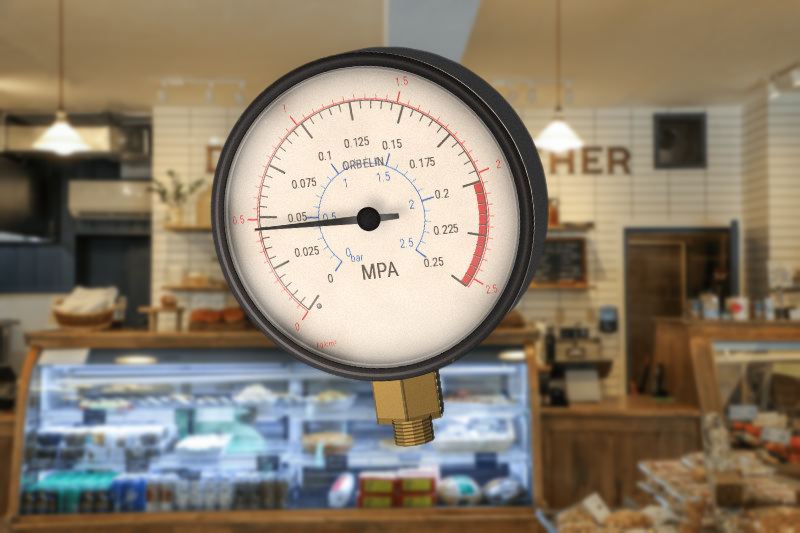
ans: {"value": 0.045, "unit": "MPa"}
